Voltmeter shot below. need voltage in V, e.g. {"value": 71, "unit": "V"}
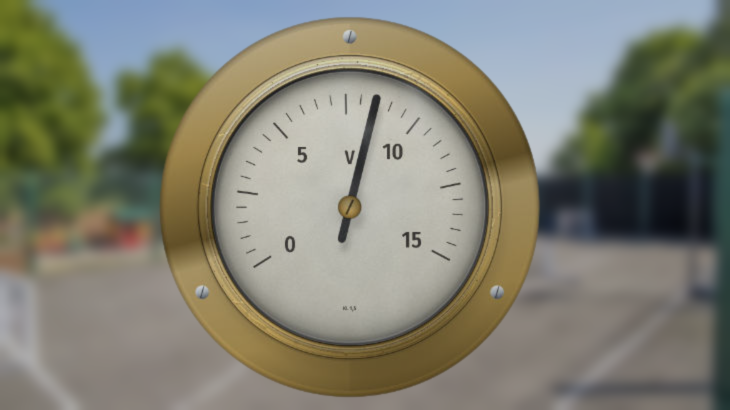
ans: {"value": 8.5, "unit": "V"}
